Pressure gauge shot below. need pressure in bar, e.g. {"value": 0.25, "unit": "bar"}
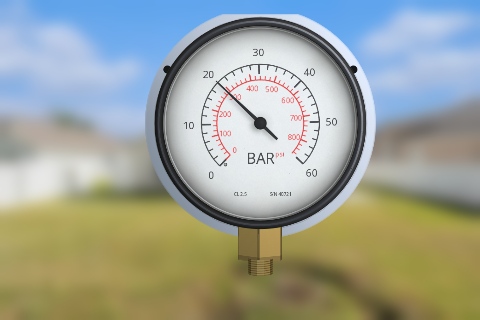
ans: {"value": 20, "unit": "bar"}
